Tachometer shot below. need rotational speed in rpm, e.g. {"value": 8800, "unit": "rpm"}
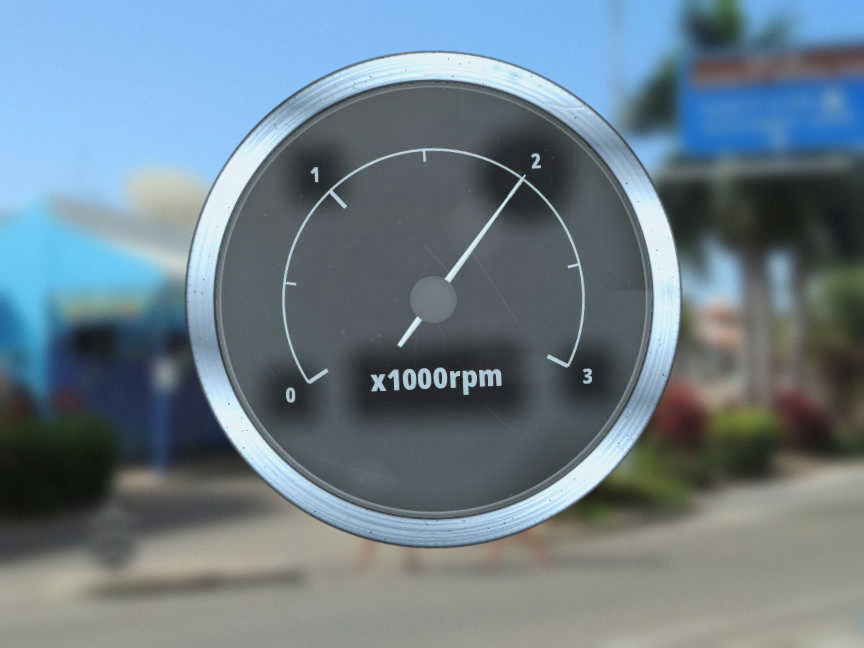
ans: {"value": 2000, "unit": "rpm"}
